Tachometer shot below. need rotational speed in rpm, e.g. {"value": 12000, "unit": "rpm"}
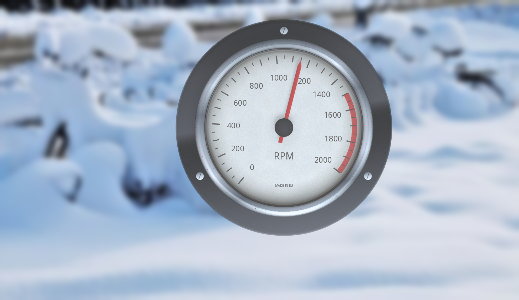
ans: {"value": 1150, "unit": "rpm"}
